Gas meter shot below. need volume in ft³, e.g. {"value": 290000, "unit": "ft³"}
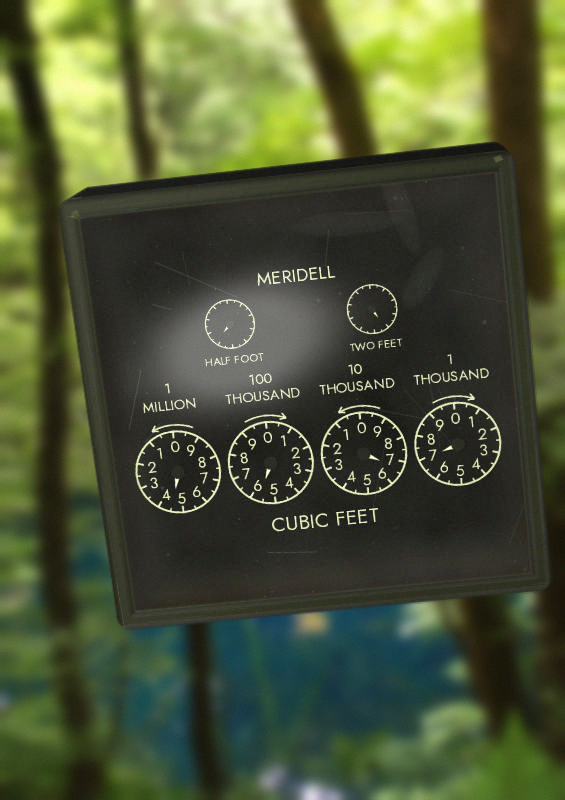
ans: {"value": 456700, "unit": "ft³"}
